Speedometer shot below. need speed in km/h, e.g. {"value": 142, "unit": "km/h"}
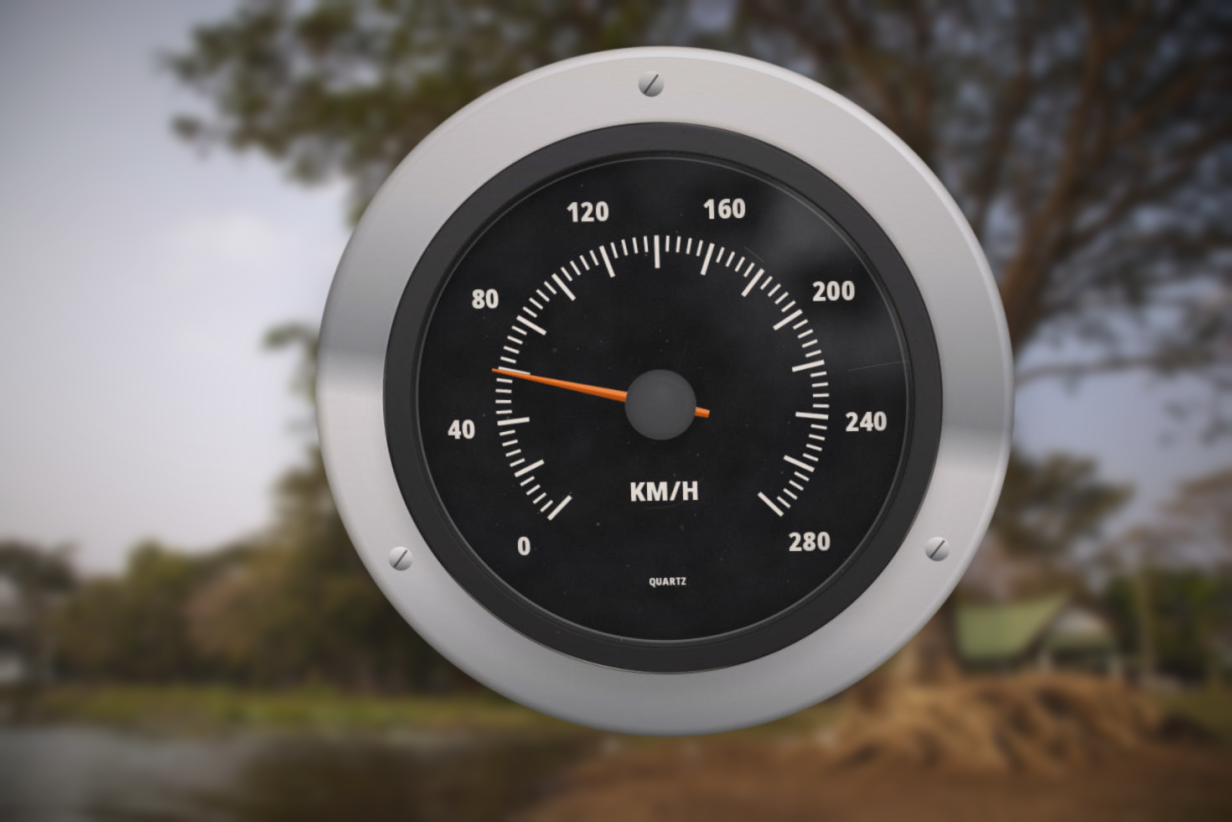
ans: {"value": 60, "unit": "km/h"}
